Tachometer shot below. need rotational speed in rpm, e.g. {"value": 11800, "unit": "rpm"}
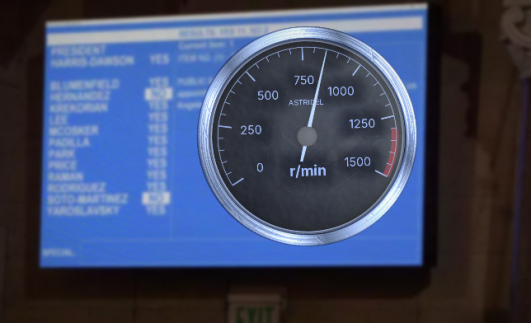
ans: {"value": 850, "unit": "rpm"}
